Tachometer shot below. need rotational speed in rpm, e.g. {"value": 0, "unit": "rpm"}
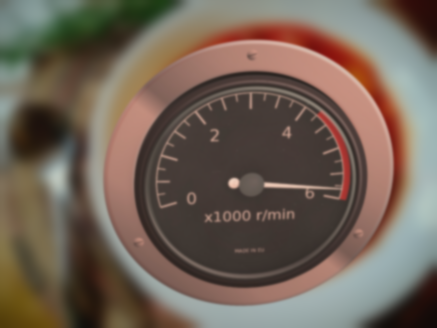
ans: {"value": 5750, "unit": "rpm"}
